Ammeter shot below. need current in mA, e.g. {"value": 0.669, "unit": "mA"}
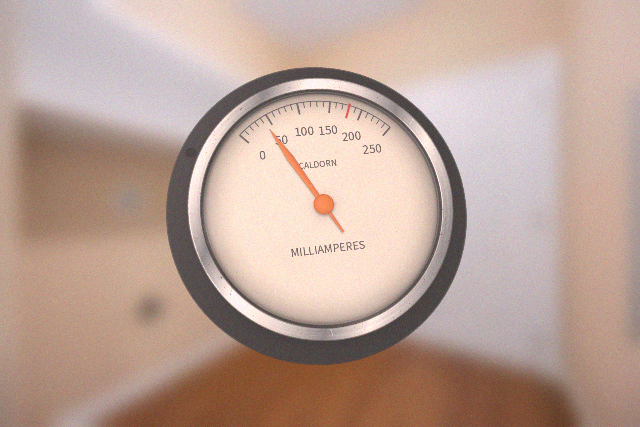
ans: {"value": 40, "unit": "mA"}
